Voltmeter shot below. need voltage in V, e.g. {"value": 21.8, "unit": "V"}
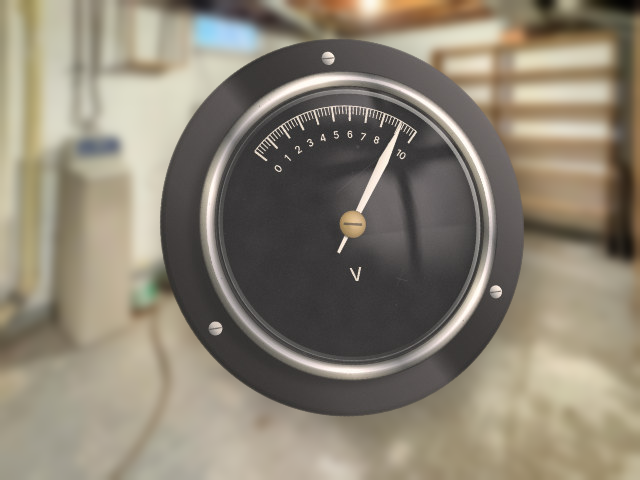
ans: {"value": 9, "unit": "V"}
